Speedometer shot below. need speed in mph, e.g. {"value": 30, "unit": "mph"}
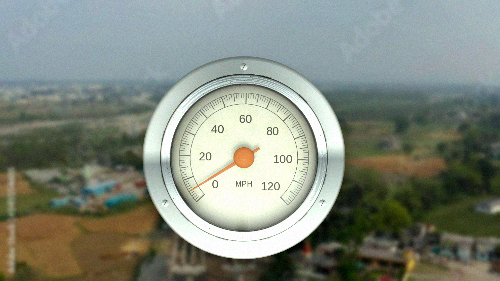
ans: {"value": 5, "unit": "mph"}
